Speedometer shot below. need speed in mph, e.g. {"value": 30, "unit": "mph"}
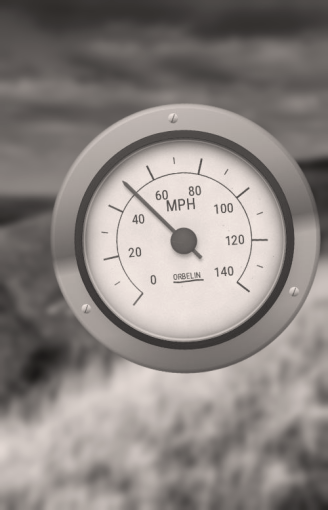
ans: {"value": 50, "unit": "mph"}
